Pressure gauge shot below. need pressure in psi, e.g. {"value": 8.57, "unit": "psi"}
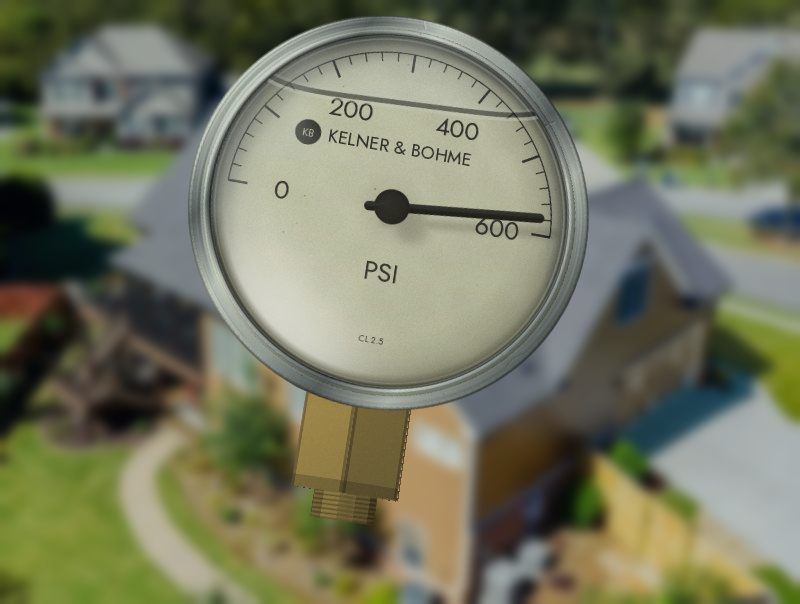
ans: {"value": 580, "unit": "psi"}
